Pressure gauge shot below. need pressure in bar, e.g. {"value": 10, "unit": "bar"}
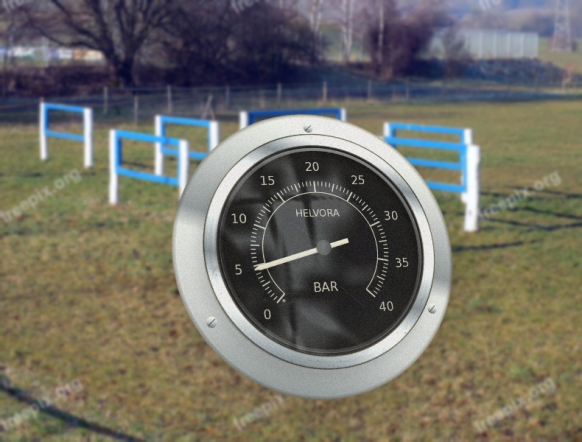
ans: {"value": 4.5, "unit": "bar"}
